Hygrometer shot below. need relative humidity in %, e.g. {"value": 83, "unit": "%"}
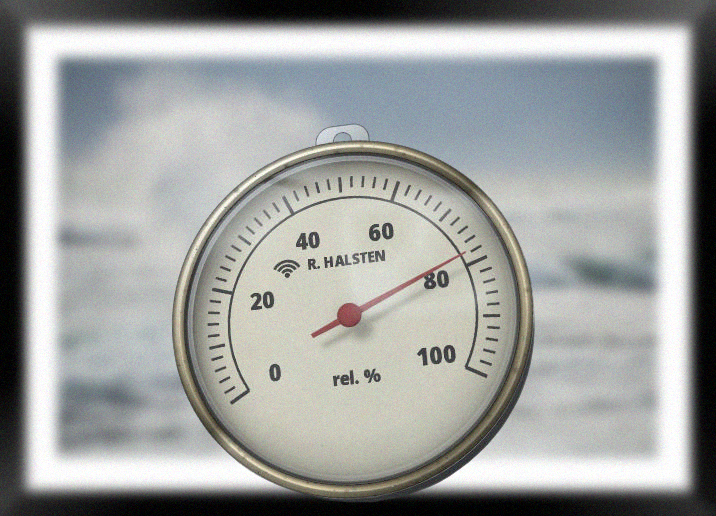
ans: {"value": 78, "unit": "%"}
